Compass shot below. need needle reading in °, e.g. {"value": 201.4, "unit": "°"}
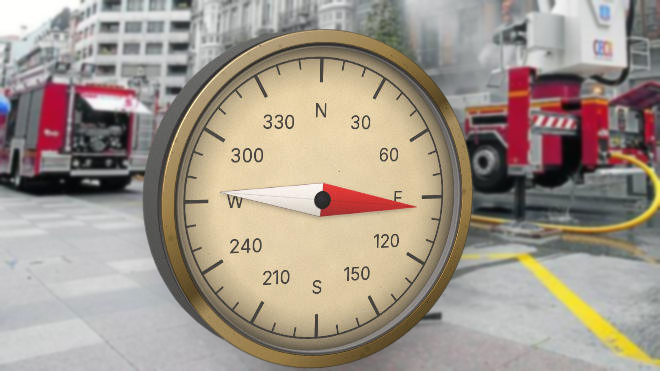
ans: {"value": 95, "unit": "°"}
